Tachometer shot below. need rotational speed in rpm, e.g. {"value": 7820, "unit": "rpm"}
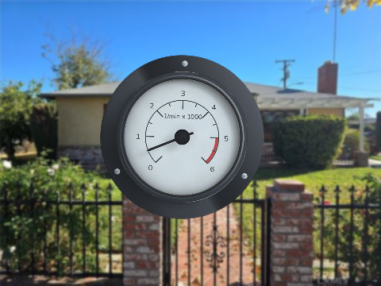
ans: {"value": 500, "unit": "rpm"}
